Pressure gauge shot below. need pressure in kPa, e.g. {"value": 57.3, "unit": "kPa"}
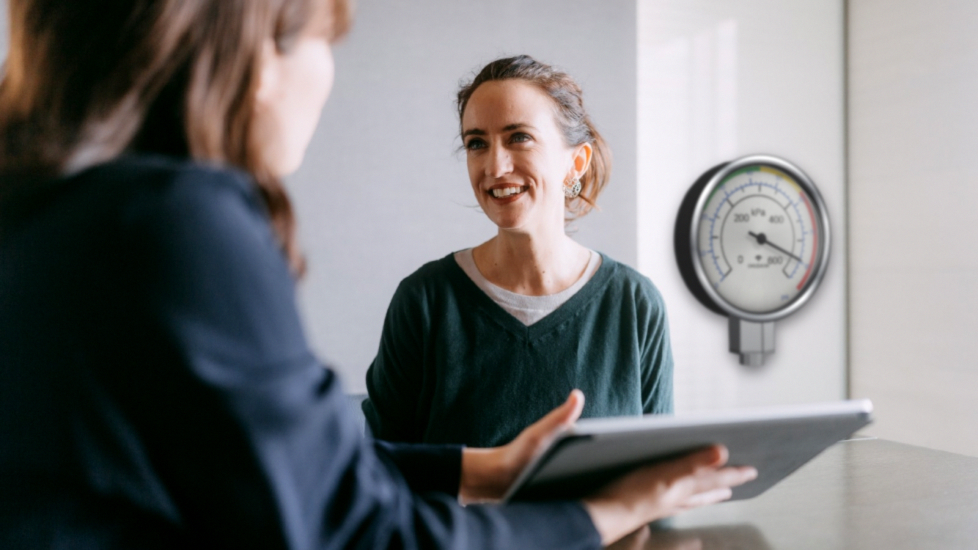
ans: {"value": 550, "unit": "kPa"}
